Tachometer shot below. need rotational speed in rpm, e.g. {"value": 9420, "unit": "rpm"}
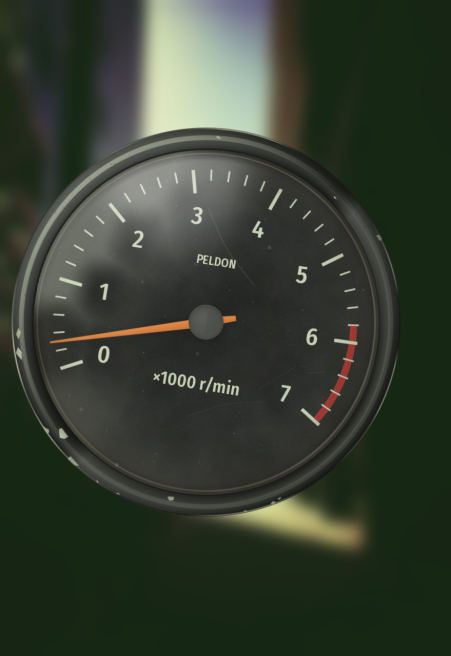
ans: {"value": 300, "unit": "rpm"}
